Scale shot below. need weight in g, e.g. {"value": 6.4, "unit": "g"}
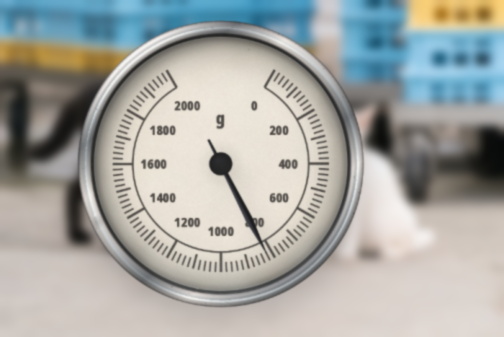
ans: {"value": 820, "unit": "g"}
